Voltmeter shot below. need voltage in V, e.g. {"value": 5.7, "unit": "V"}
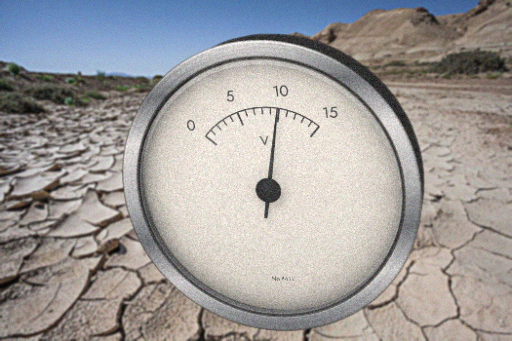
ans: {"value": 10, "unit": "V"}
